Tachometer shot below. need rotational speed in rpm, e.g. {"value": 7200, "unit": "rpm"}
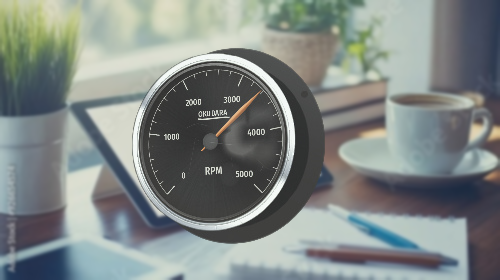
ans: {"value": 3400, "unit": "rpm"}
